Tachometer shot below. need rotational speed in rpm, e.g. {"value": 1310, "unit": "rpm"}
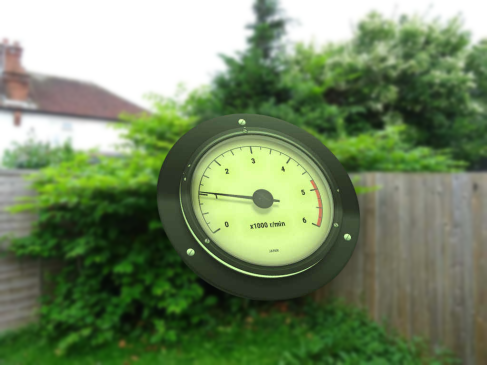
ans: {"value": 1000, "unit": "rpm"}
